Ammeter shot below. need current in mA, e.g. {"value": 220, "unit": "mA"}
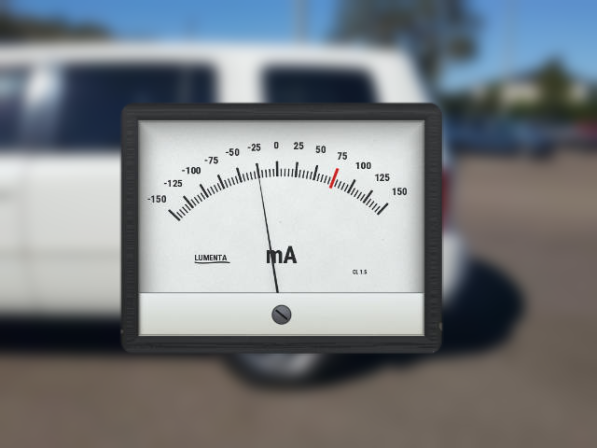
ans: {"value": -25, "unit": "mA"}
